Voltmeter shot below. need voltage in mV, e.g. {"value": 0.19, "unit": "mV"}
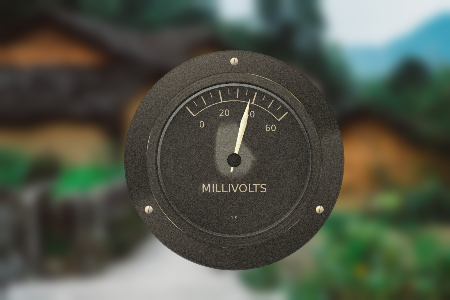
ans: {"value": 37.5, "unit": "mV"}
